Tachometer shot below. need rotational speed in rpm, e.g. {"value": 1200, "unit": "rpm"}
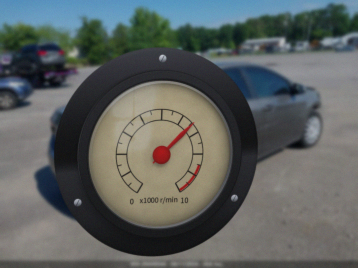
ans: {"value": 6500, "unit": "rpm"}
